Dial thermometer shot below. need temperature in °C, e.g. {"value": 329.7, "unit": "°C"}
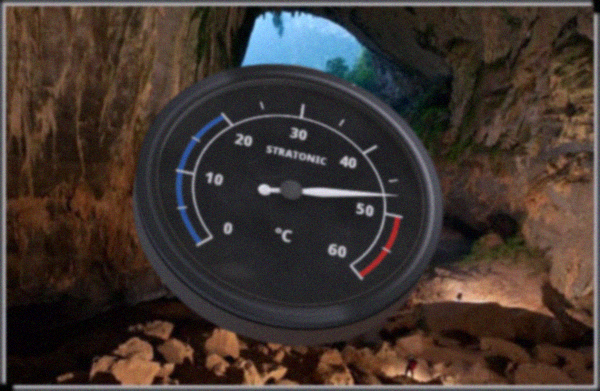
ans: {"value": 47.5, "unit": "°C"}
